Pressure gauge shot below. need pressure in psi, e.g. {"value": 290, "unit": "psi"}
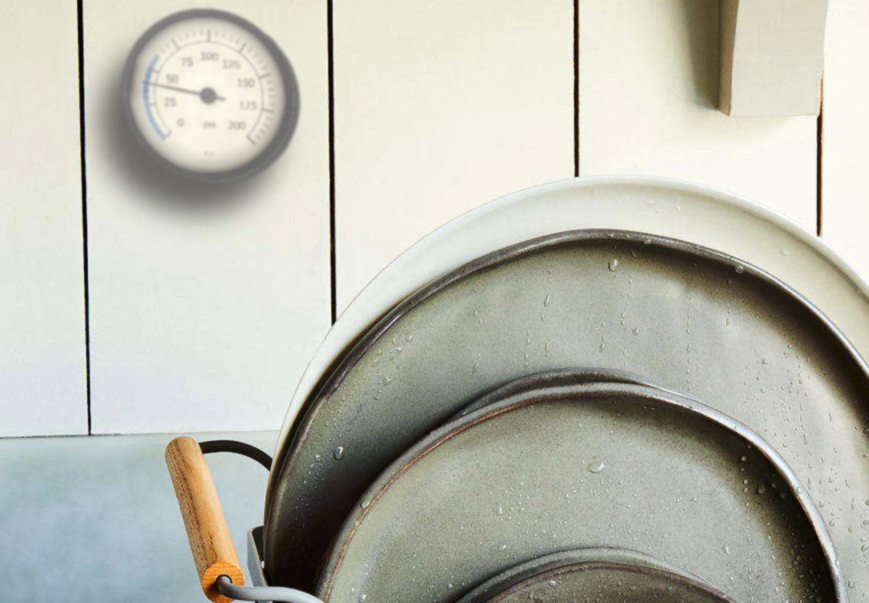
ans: {"value": 40, "unit": "psi"}
